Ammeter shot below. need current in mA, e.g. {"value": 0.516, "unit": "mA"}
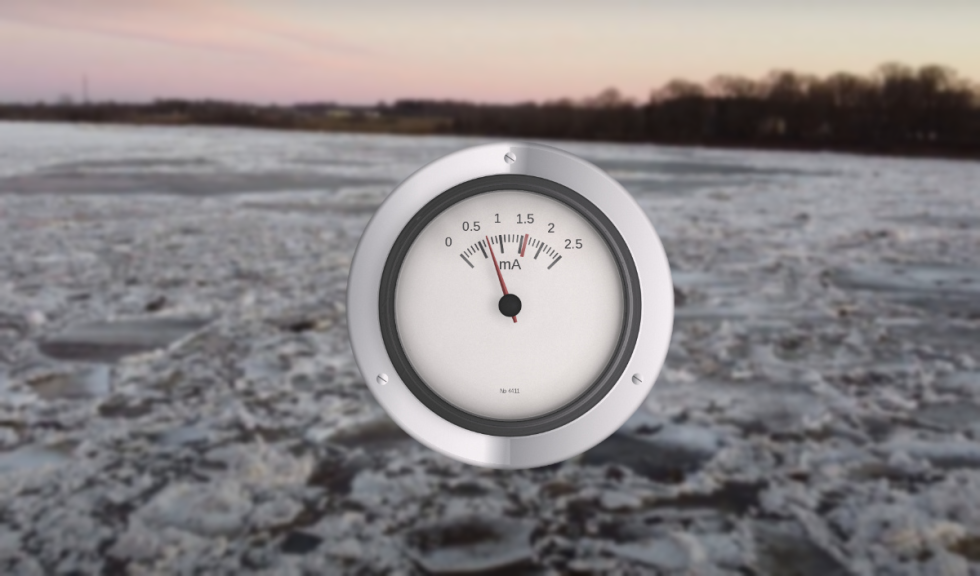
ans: {"value": 0.7, "unit": "mA"}
